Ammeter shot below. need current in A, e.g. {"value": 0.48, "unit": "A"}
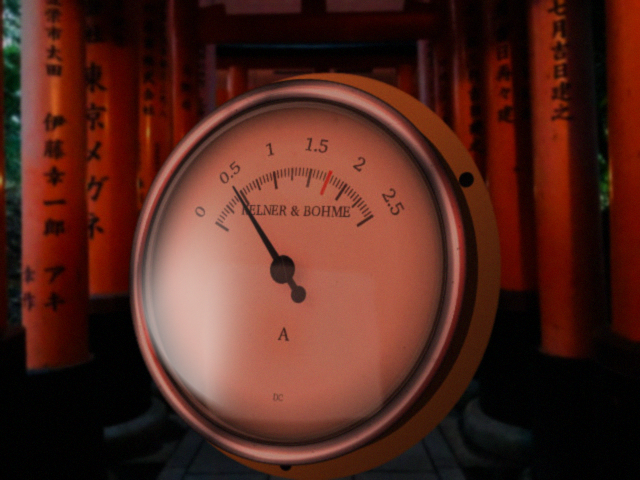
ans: {"value": 0.5, "unit": "A"}
